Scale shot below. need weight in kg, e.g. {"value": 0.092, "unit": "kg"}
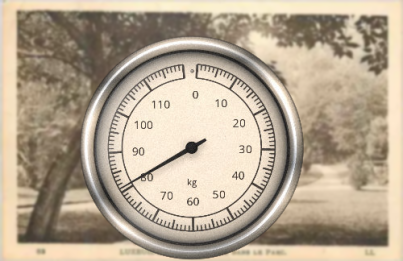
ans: {"value": 81, "unit": "kg"}
